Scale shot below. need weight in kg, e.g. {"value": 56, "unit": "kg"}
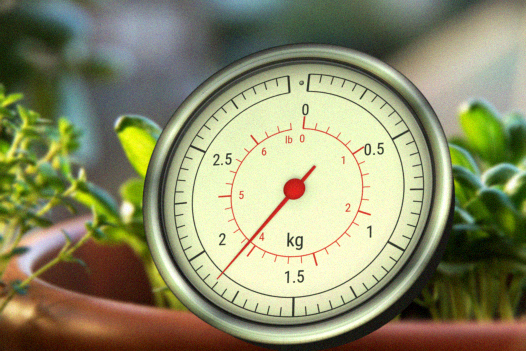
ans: {"value": 1.85, "unit": "kg"}
